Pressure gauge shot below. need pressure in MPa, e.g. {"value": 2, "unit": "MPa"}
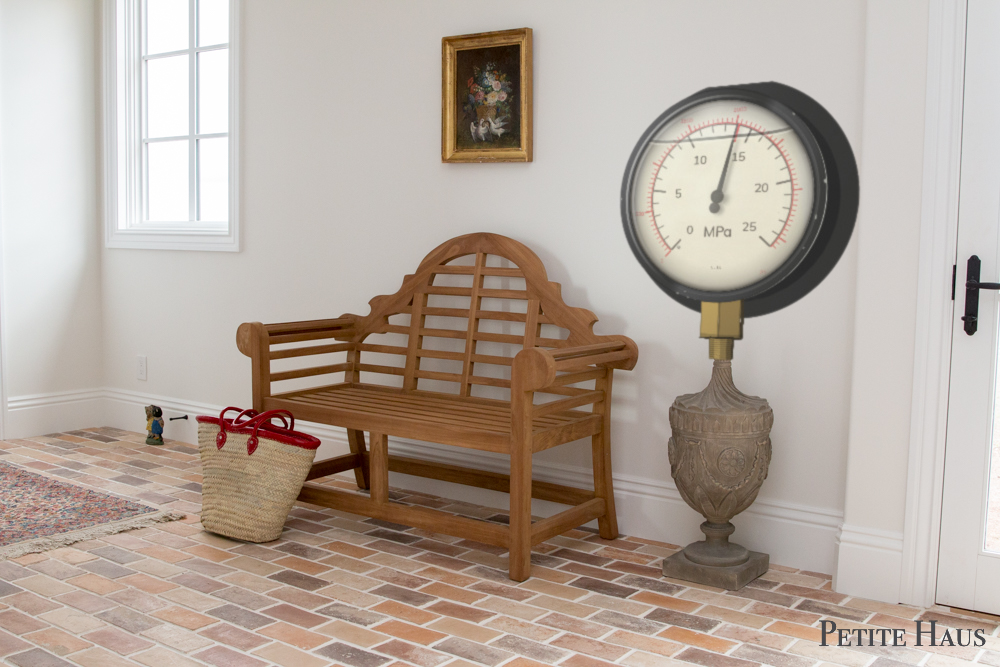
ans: {"value": 14, "unit": "MPa"}
